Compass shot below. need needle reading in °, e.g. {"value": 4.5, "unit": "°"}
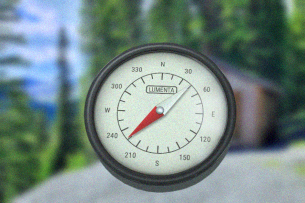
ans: {"value": 225, "unit": "°"}
